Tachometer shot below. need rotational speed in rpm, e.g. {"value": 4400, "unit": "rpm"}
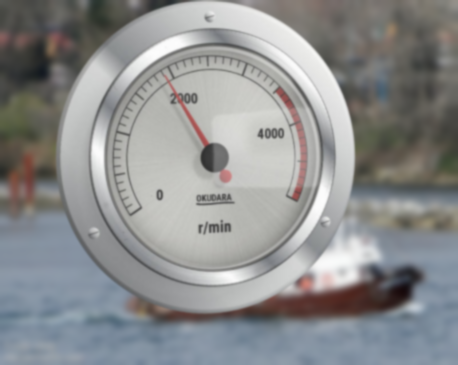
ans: {"value": 1900, "unit": "rpm"}
